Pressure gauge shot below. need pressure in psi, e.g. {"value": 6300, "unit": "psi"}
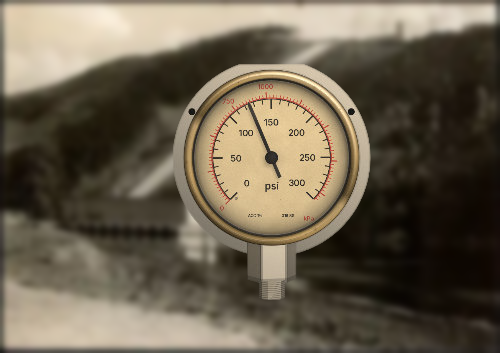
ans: {"value": 125, "unit": "psi"}
